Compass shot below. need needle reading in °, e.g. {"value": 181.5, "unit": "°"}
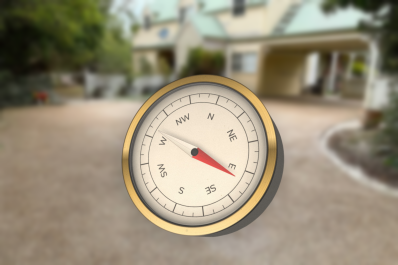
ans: {"value": 100, "unit": "°"}
